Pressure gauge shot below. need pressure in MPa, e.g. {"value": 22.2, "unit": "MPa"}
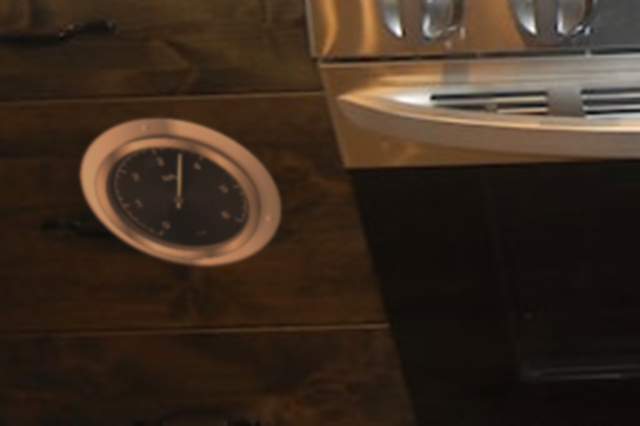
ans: {"value": 3.6, "unit": "MPa"}
